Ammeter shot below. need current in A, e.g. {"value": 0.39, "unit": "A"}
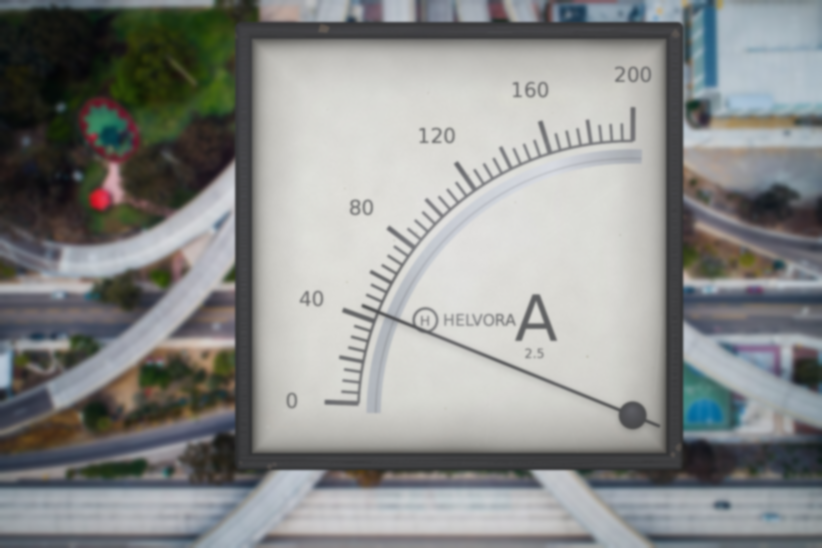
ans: {"value": 45, "unit": "A"}
